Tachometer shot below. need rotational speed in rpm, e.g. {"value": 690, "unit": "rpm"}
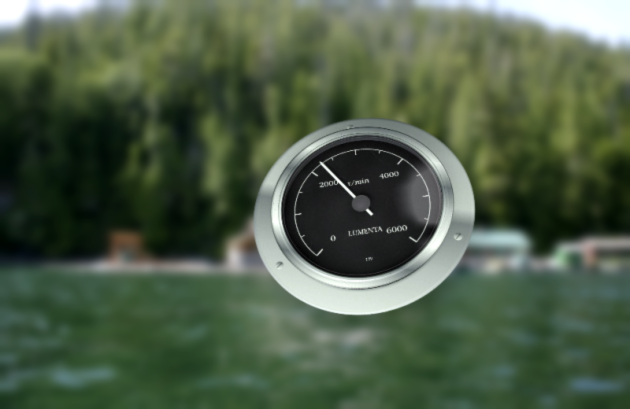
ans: {"value": 2250, "unit": "rpm"}
